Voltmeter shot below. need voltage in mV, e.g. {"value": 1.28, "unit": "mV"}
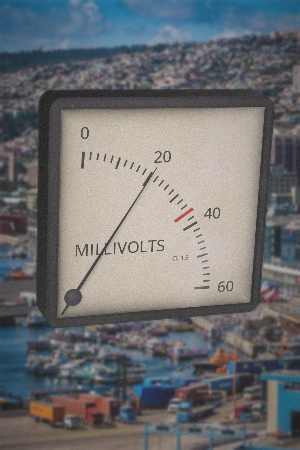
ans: {"value": 20, "unit": "mV"}
